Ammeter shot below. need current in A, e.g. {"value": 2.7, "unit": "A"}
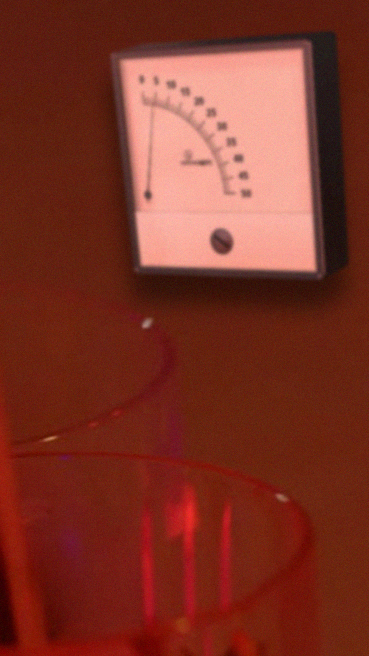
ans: {"value": 5, "unit": "A"}
